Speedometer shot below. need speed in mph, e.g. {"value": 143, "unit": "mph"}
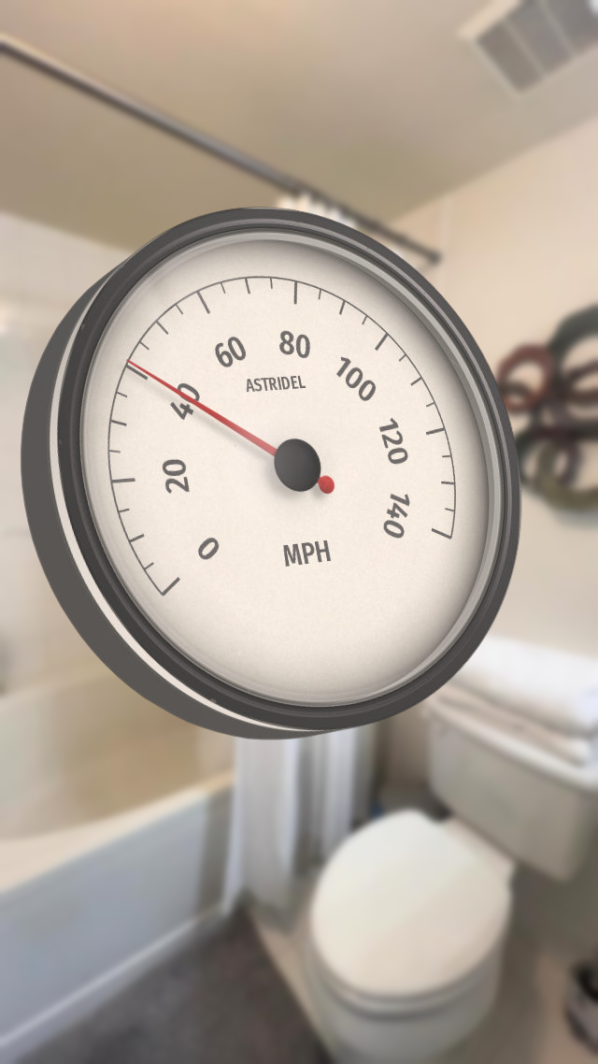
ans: {"value": 40, "unit": "mph"}
